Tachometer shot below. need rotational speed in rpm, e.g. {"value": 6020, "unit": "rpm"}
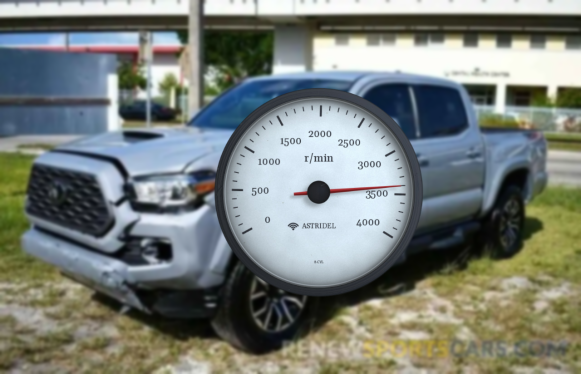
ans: {"value": 3400, "unit": "rpm"}
